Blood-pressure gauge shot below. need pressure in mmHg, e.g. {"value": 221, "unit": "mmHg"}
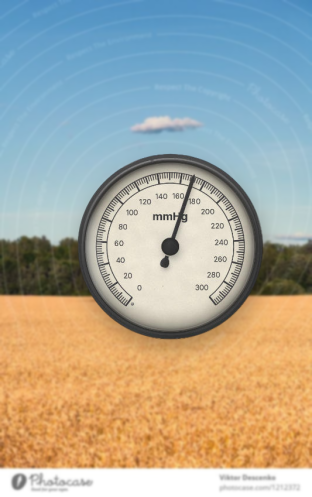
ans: {"value": 170, "unit": "mmHg"}
